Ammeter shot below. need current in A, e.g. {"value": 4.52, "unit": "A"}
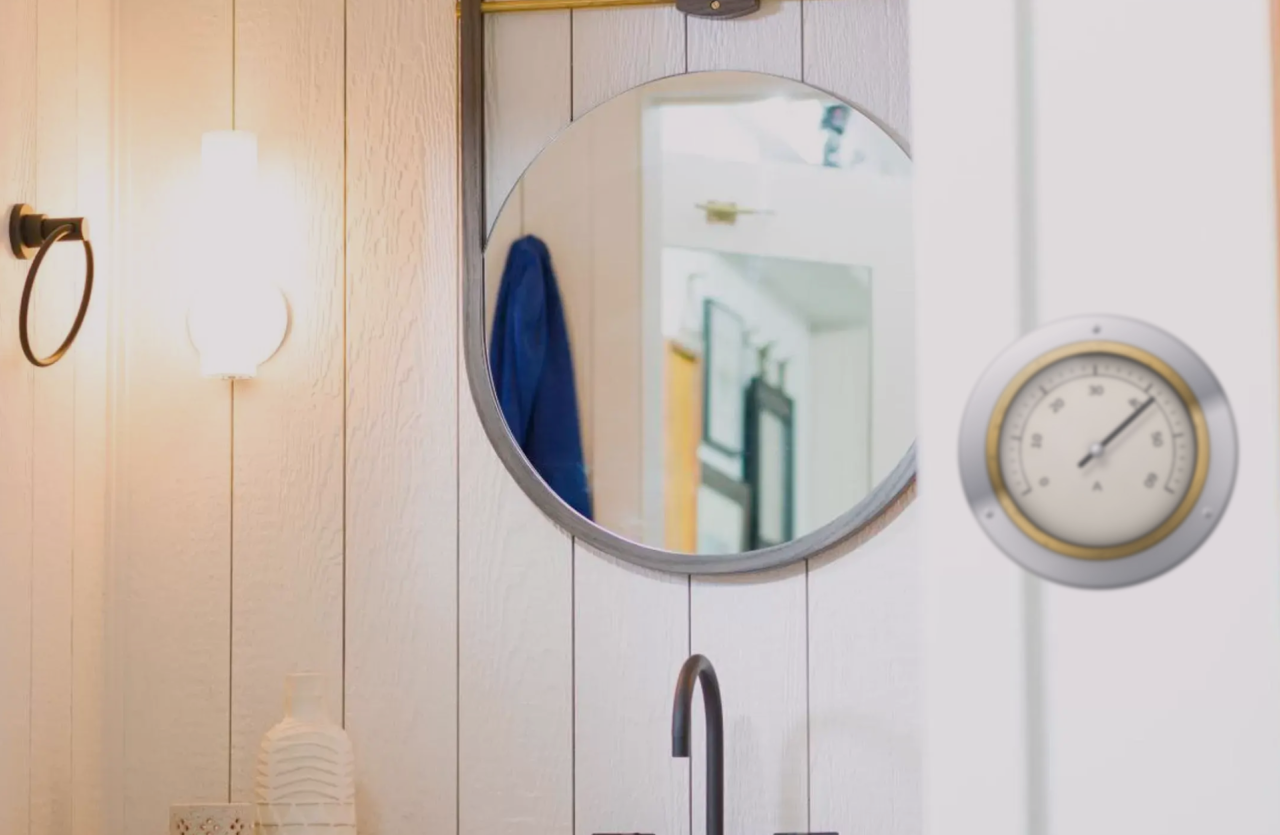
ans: {"value": 42, "unit": "A"}
